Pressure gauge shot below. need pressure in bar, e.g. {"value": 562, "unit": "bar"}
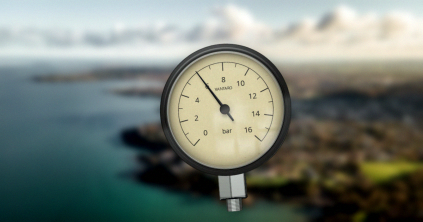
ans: {"value": 6, "unit": "bar"}
